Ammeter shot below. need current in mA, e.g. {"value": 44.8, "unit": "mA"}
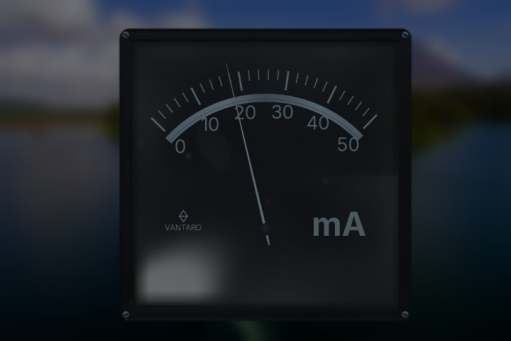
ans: {"value": 18, "unit": "mA"}
